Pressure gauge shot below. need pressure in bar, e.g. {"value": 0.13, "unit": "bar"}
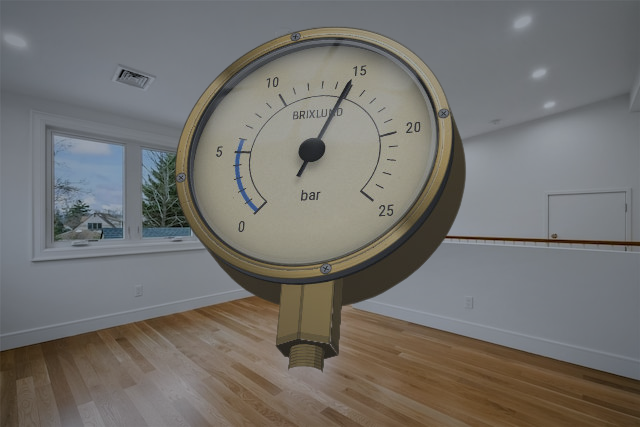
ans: {"value": 15, "unit": "bar"}
